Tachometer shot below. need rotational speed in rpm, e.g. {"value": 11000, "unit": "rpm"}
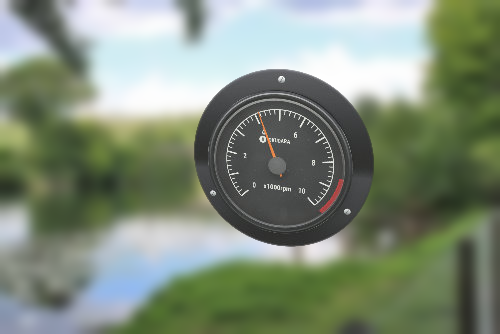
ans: {"value": 4200, "unit": "rpm"}
